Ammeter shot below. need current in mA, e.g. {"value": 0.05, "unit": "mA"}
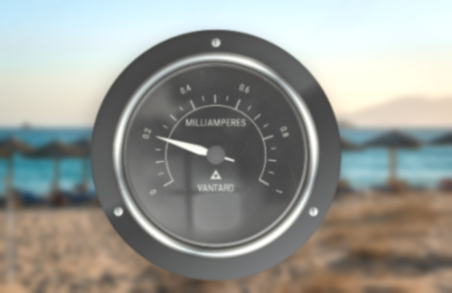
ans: {"value": 0.2, "unit": "mA"}
